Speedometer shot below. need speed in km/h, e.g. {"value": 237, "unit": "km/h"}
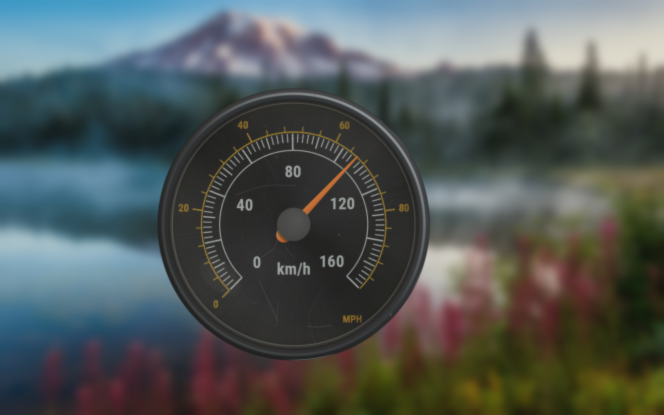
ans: {"value": 106, "unit": "km/h"}
